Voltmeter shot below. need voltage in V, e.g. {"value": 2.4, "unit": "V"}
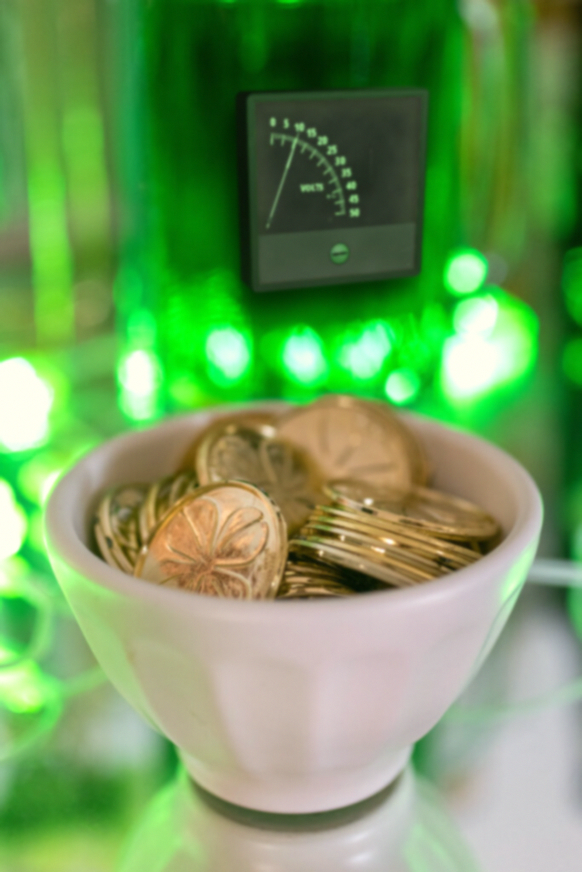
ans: {"value": 10, "unit": "V"}
